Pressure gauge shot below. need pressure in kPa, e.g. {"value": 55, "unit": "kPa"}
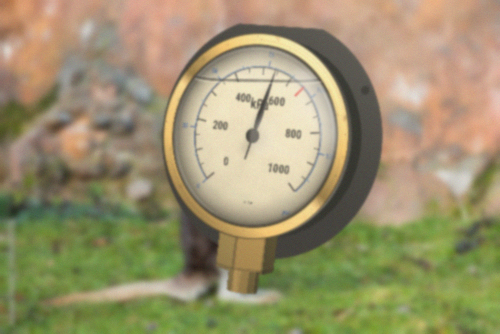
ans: {"value": 550, "unit": "kPa"}
